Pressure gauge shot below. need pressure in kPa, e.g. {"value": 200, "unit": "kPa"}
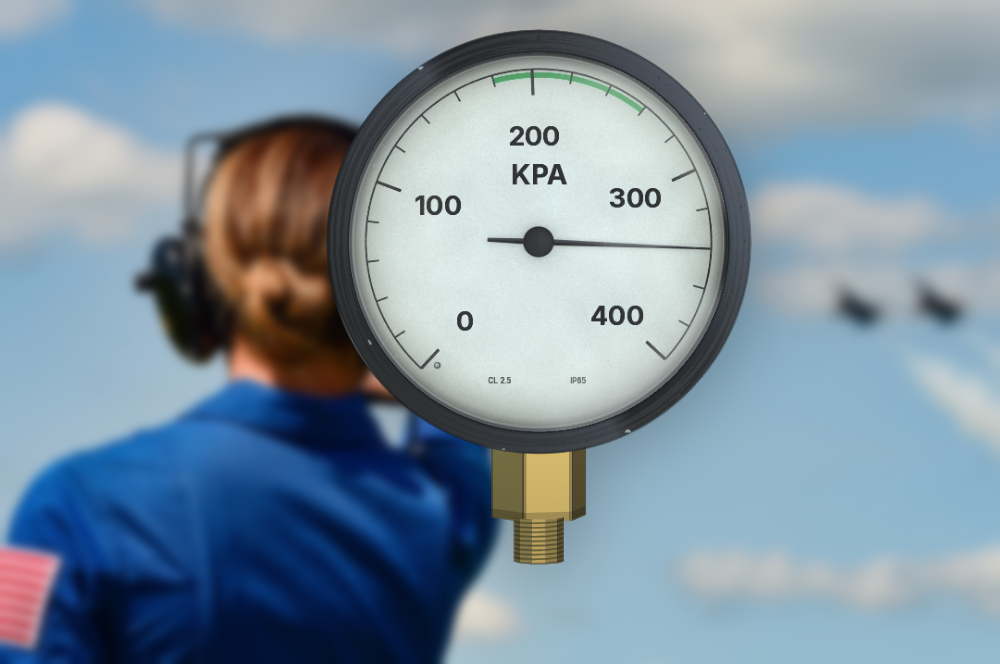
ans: {"value": 340, "unit": "kPa"}
